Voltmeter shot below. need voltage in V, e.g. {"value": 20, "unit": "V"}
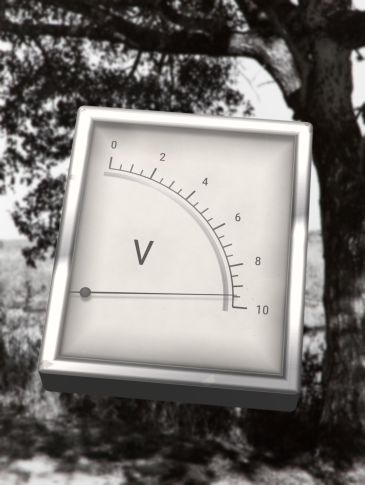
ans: {"value": 9.5, "unit": "V"}
